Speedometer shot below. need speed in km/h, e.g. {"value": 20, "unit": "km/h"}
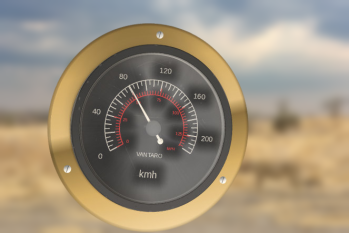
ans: {"value": 80, "unit": "km/h"}
